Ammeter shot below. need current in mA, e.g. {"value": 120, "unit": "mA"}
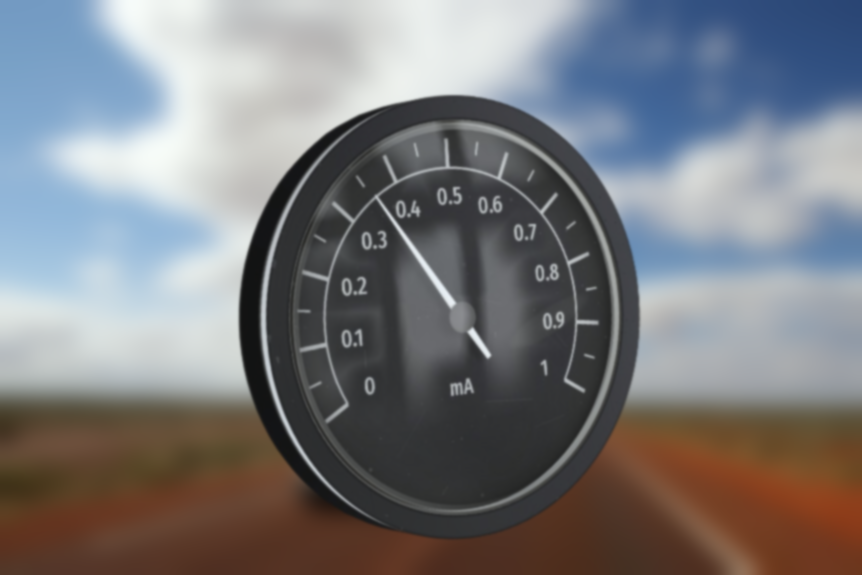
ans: {"value": 0.35, "unit": "mA"}
